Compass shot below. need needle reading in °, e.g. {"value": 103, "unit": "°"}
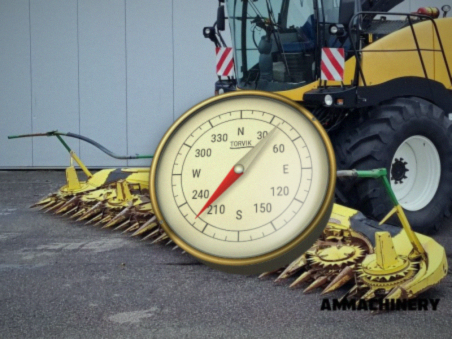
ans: {"value": 220, "unit": "°"}
